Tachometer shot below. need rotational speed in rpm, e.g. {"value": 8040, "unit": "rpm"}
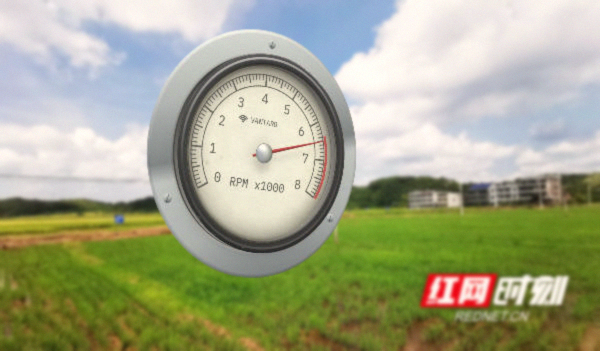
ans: {"value": 6500, "unit": "rpm"}
